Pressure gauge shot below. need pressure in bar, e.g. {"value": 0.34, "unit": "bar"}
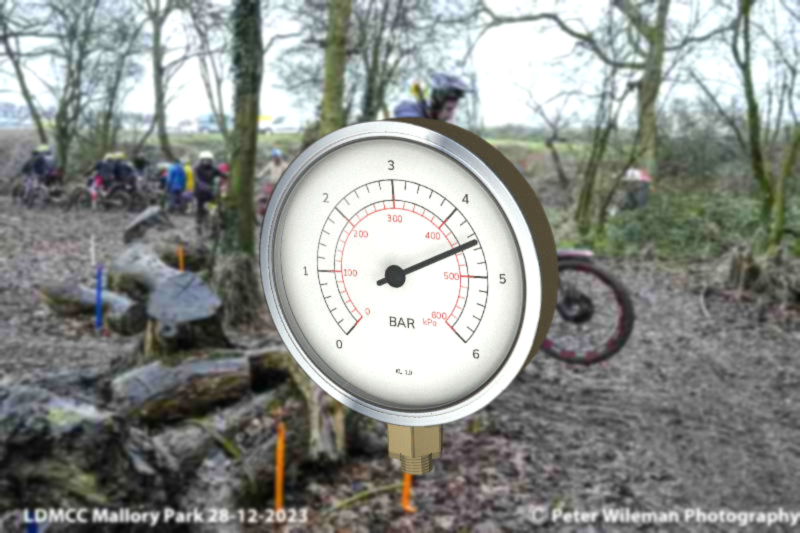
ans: {"value": 4.5, "unit": "bar"}
